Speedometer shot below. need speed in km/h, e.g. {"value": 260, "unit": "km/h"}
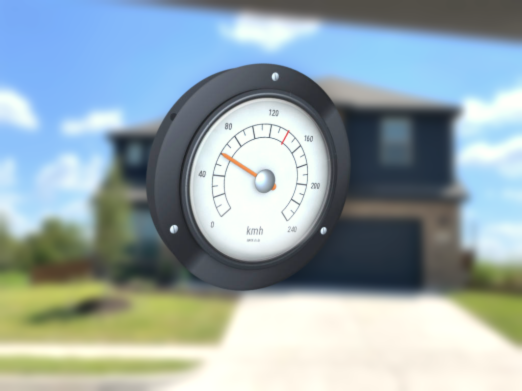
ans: {"value": 60, "unit": "km/h"}
